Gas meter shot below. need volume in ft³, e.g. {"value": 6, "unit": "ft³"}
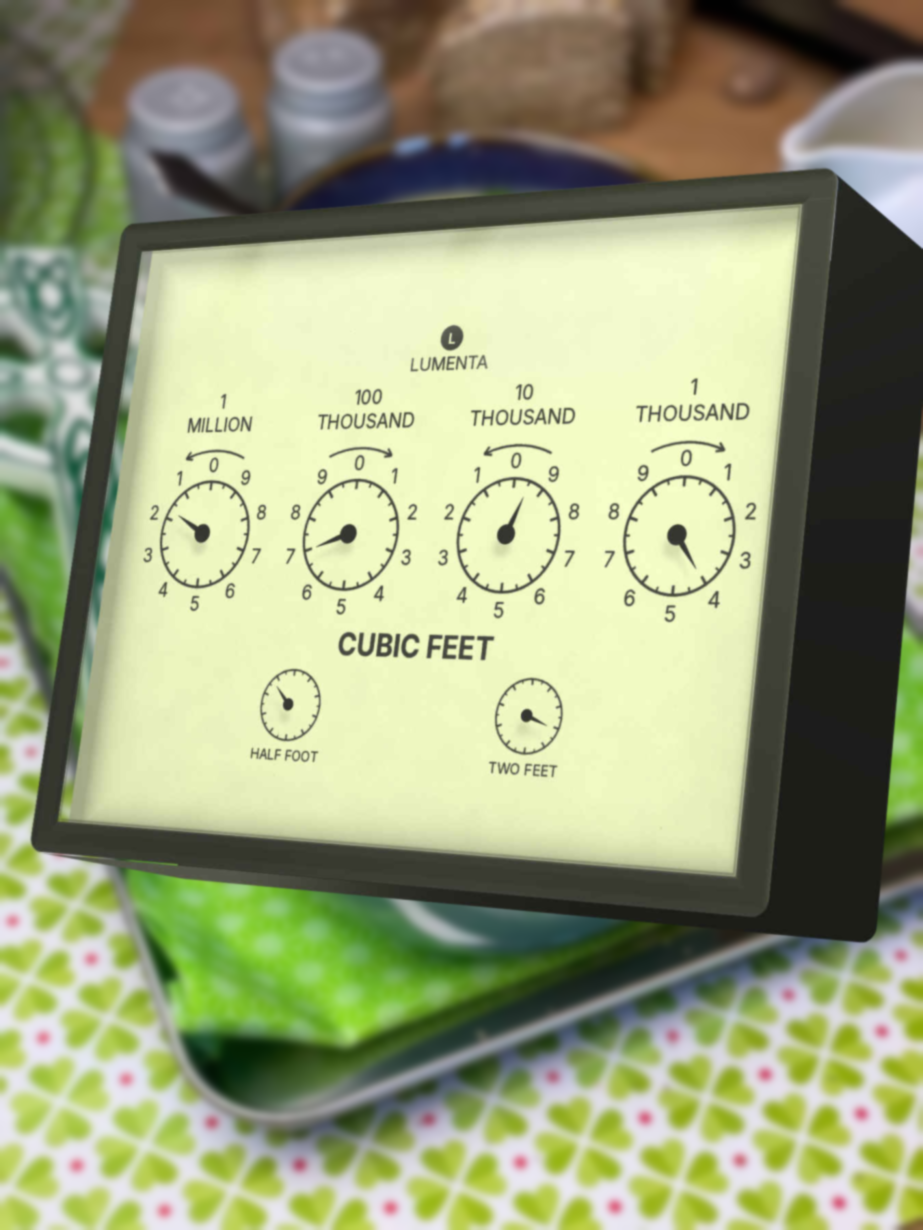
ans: {"value": 169400, "unit": "ft³"}
